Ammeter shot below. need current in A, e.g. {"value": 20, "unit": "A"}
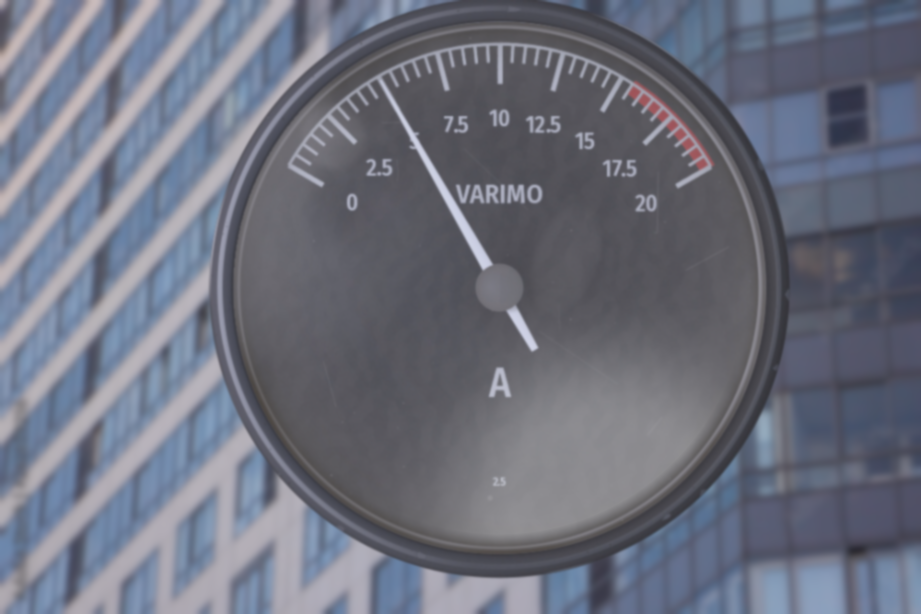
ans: {"value": 5, "unit": "A"}
